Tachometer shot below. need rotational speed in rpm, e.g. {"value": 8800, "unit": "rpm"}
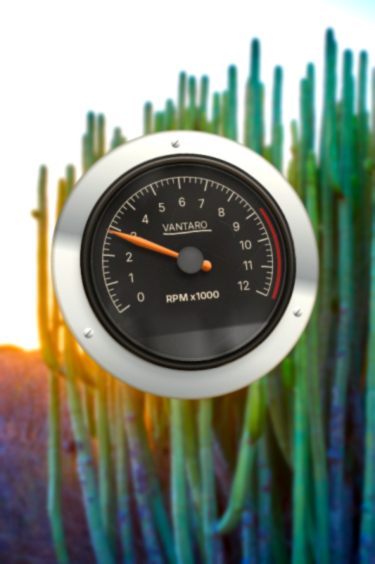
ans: {"value": 2800, "unit": "rpm"}
